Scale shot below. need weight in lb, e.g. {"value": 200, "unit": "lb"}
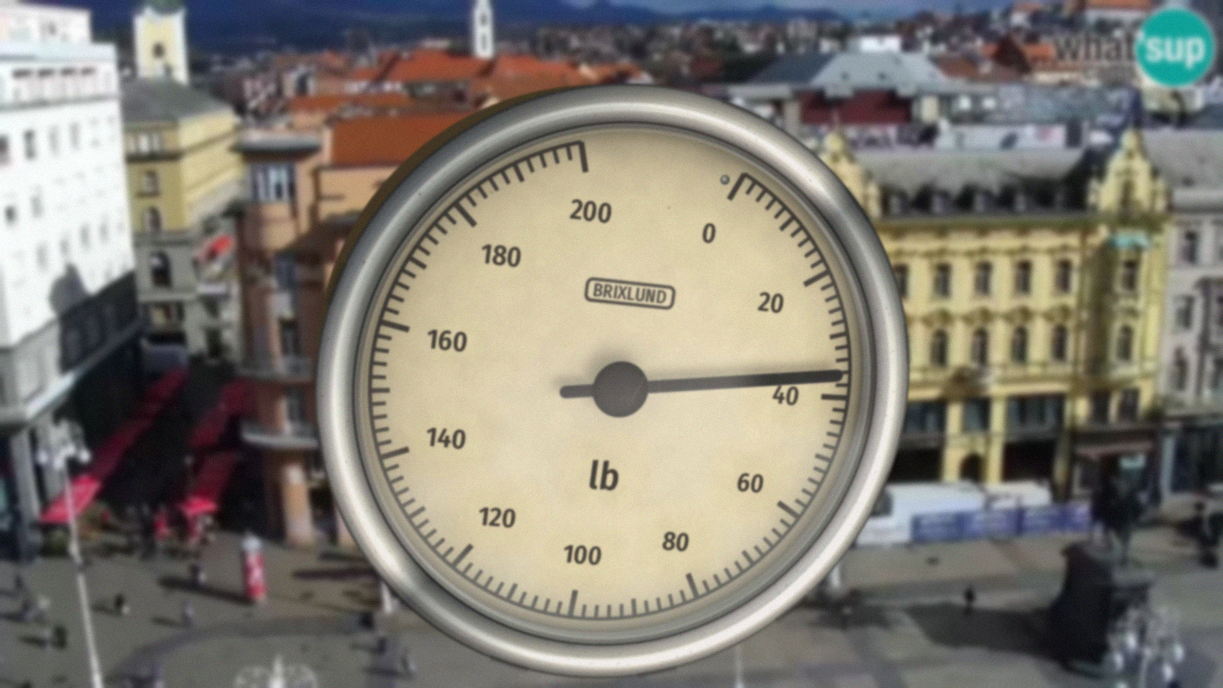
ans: {"value": 36, "unit": "lb"}
